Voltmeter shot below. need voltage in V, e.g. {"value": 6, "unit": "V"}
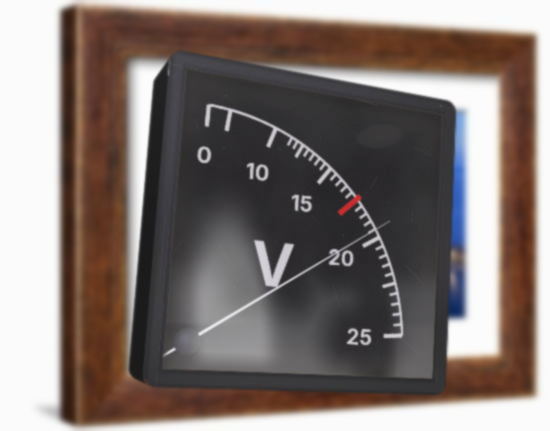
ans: {"value": 19.5, "unit": "V"}
